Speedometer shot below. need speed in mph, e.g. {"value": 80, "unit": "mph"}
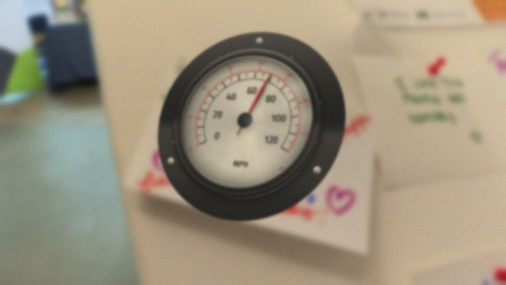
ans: {"value": 70, "unit": "mph"}
